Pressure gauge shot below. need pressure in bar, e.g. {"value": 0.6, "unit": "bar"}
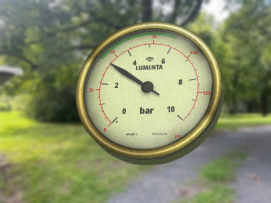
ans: {"value": 3, "unit": "bar"}
